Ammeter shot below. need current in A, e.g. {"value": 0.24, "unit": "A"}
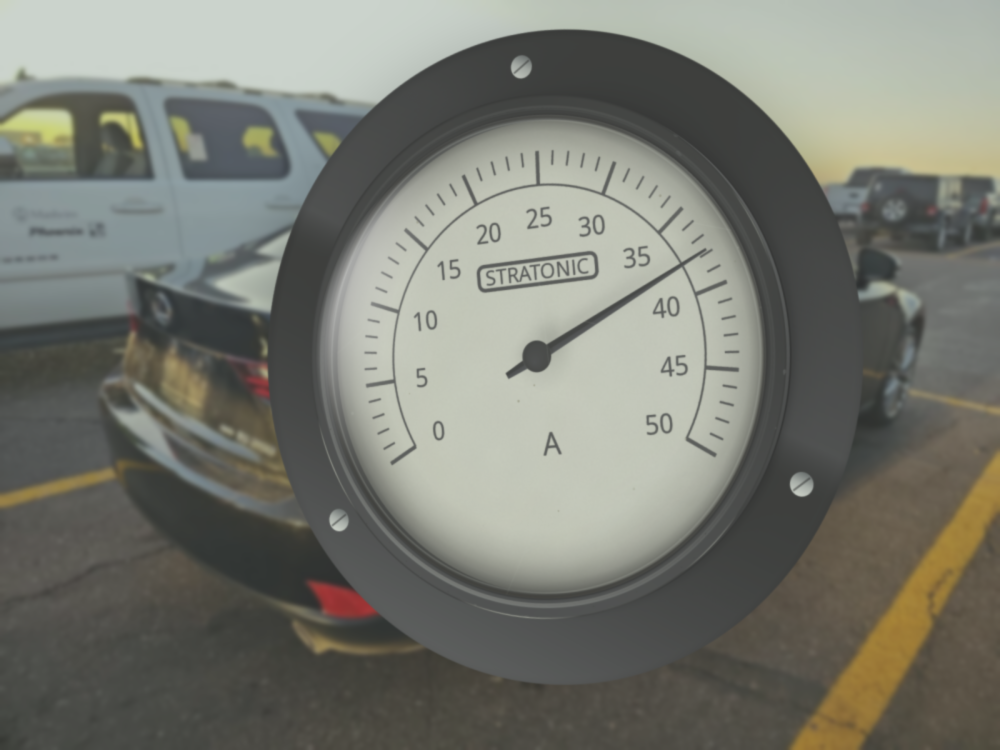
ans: {"value": 38, "unit": "A"}
